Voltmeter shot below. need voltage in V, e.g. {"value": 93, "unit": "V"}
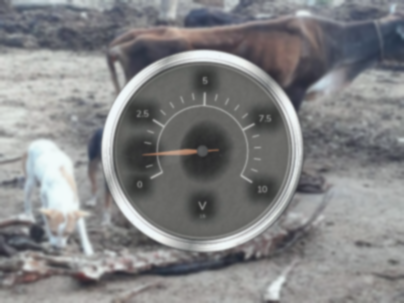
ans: {"value": 1, "unit": "V"}
